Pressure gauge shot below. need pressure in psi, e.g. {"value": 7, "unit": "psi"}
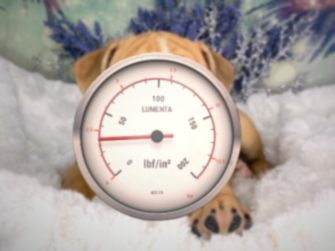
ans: {"value": 30, "unit": "psi"}
